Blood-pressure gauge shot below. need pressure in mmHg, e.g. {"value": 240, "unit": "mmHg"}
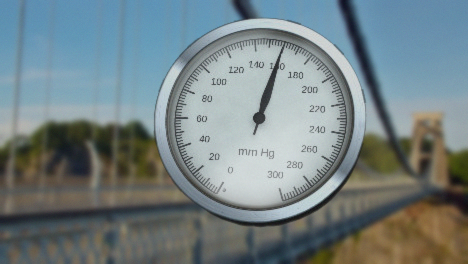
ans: {"value": 160, "unit": "mmHg"}
